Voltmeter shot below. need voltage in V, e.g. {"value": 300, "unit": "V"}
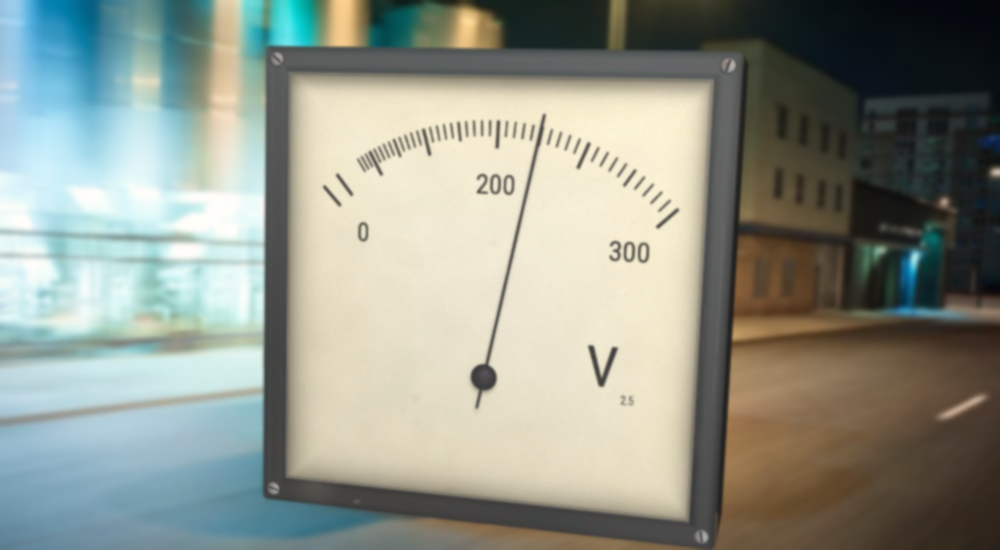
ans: {"value": 225, "unit": "V"}
